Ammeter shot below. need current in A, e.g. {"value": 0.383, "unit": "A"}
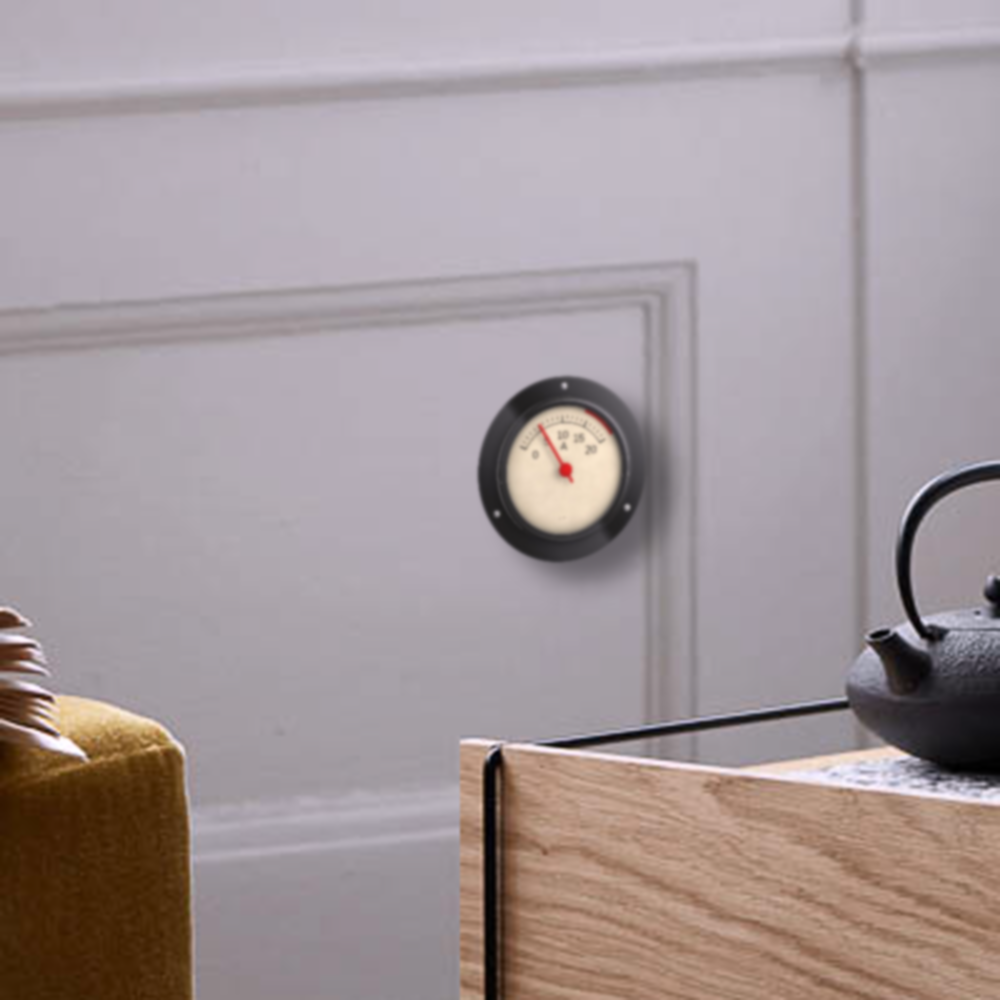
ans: {"value": 5, "unit": "A"}
